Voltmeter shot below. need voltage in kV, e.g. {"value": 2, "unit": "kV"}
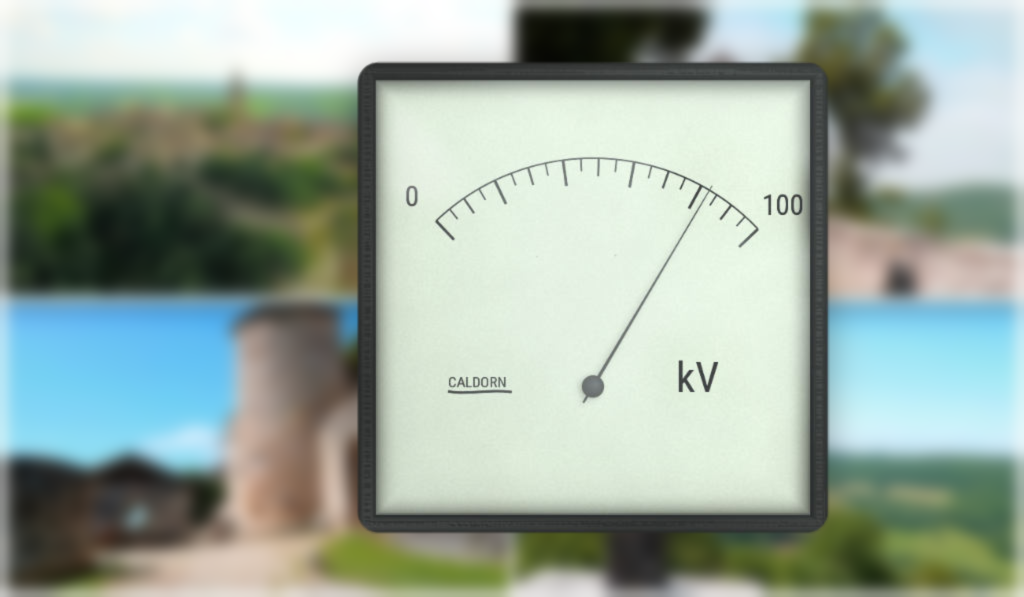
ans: {"value": 82.5, "unit": "kV"}
